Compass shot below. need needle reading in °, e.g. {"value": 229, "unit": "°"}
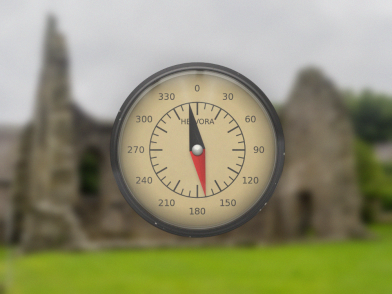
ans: {"value": 170, "unit": "°"}
